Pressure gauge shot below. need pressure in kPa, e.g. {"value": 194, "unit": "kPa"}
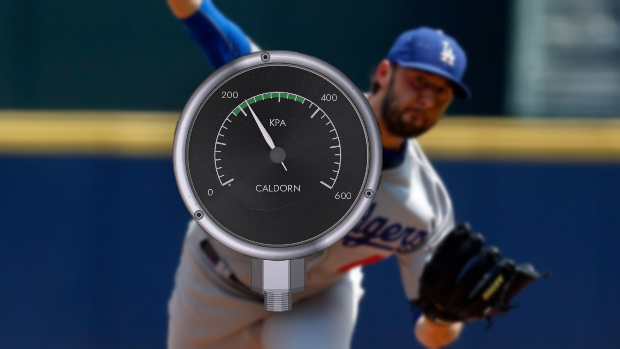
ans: {"value": 220, "unit": "kPa"}
